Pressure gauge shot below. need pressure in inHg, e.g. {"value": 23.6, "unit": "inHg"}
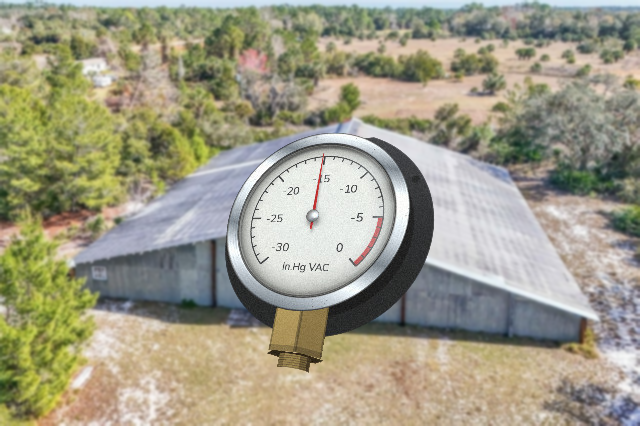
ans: {"value": -15, "unit": "inHg"}
